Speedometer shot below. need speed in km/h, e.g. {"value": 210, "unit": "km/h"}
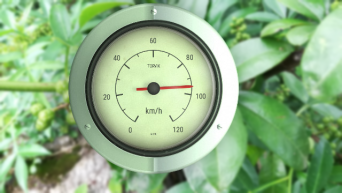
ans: {"value": 95, "unit": "km/h"}
